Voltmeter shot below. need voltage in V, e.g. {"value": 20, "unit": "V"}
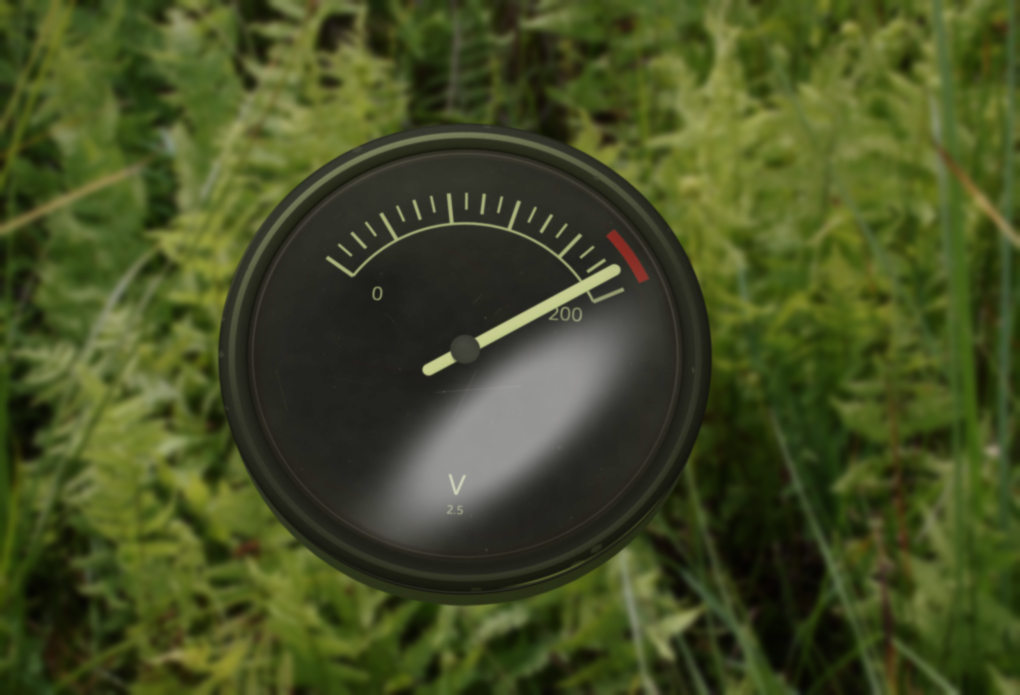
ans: {"value": 190, "unit": "V"}
